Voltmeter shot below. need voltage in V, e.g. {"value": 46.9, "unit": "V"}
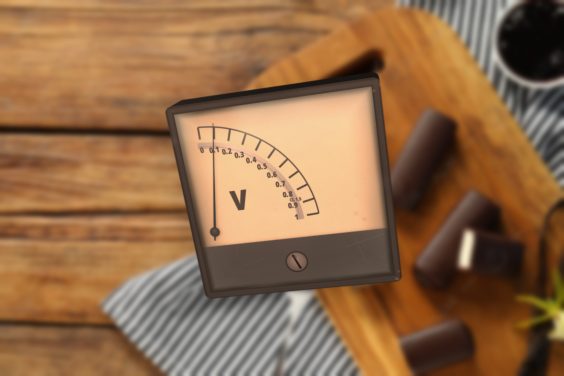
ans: {"value": 0.1, "unit": "V"}
